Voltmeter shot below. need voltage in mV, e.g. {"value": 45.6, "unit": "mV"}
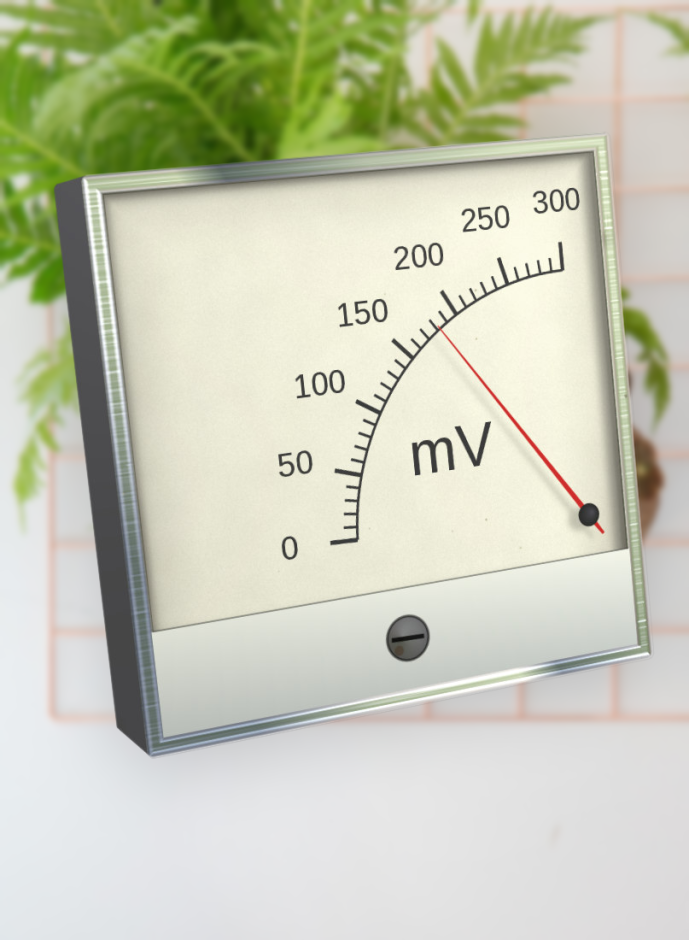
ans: {"value": 180, "unit": "mV"}
